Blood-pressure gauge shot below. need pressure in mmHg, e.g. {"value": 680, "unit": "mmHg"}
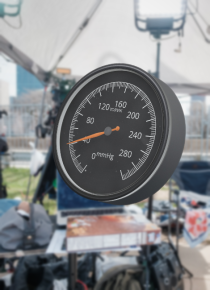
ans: {"value": 40, "unit": "mmHg"}
